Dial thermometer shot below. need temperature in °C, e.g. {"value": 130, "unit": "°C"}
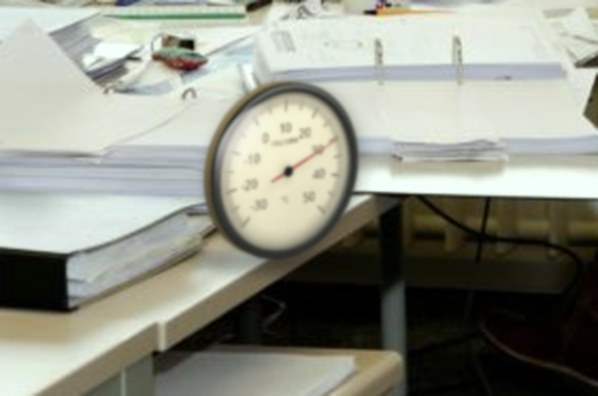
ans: {"value": 30, "unit": "°C"}
